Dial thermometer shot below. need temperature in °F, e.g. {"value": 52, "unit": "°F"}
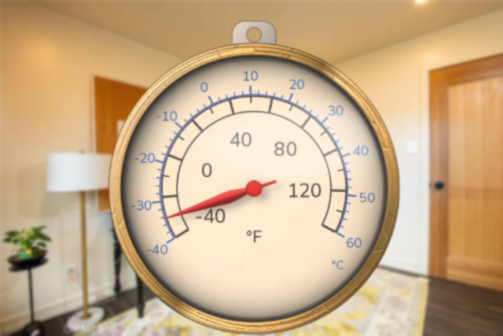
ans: {"value": -30, "unit": "°F"}
